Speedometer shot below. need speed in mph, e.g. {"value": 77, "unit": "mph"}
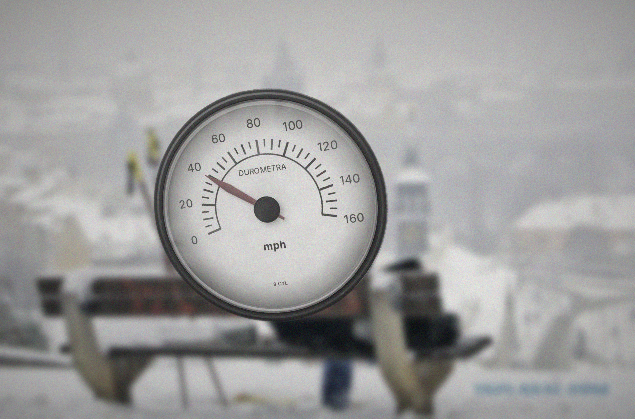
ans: {"value": 40, "unit": "mph"}
